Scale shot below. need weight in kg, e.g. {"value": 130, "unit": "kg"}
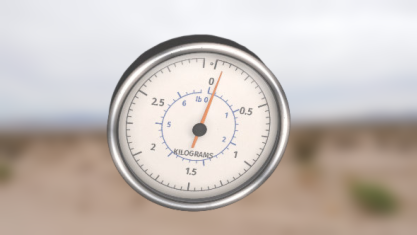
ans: {"value": 0.05, "unit": "kg"}
